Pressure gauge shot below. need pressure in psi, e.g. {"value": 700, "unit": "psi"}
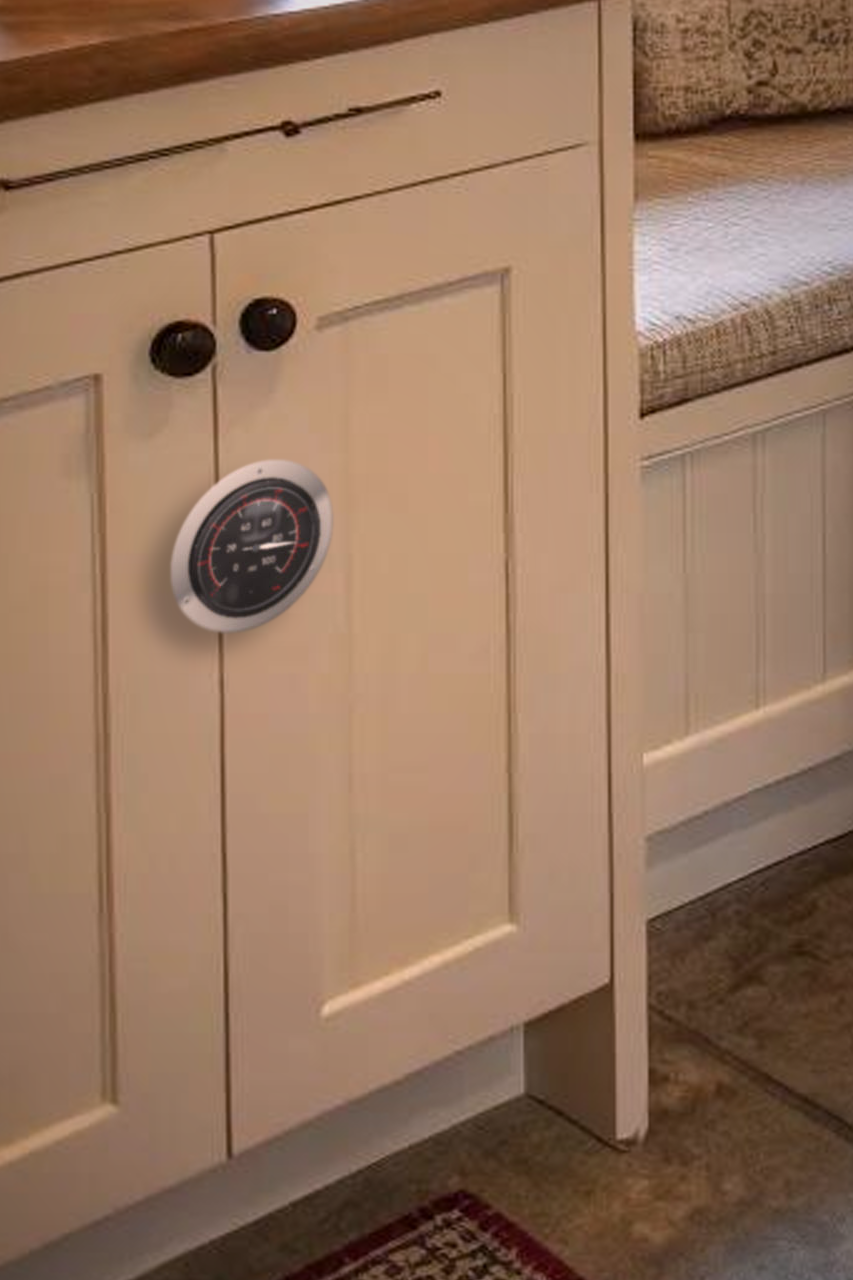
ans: {"value": 85, "unit": "psi"}
